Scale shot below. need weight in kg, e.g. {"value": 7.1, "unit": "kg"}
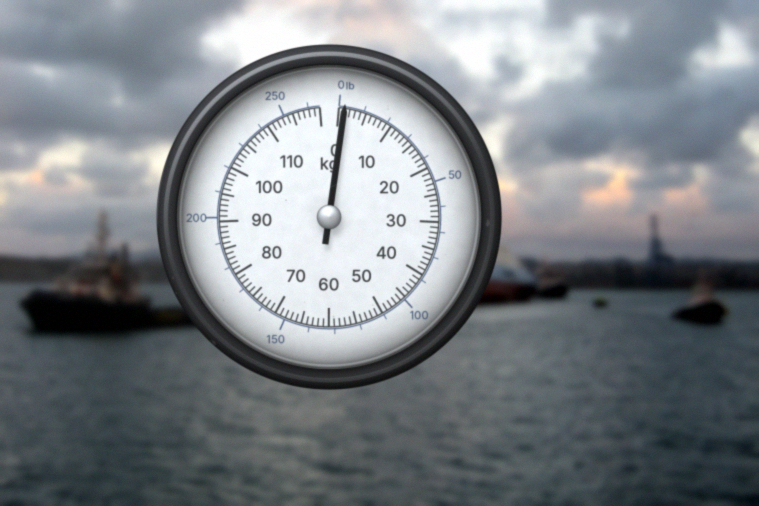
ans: {"value": 1, "unit": "kg"}
